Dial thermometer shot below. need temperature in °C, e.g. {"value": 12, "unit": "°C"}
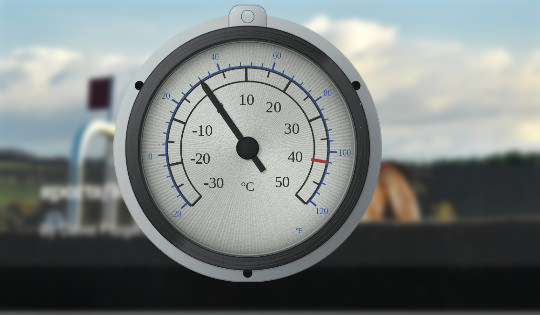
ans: {"value": 0, "unit": "°C"}
